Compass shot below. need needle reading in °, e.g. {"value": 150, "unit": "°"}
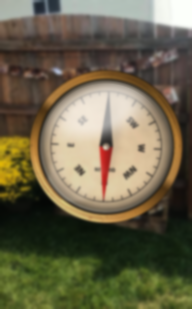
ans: {"value": 0, "unit": "°"}
